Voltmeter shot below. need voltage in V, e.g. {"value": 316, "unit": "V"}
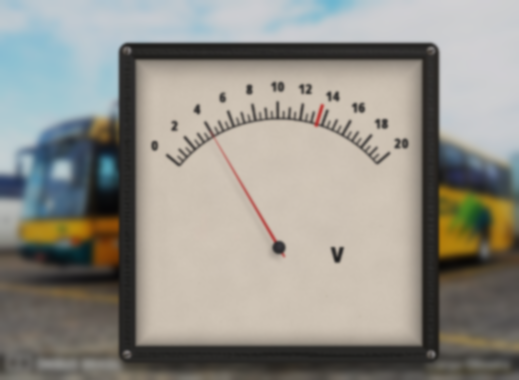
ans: {"value": 4, "unit": "V"}
